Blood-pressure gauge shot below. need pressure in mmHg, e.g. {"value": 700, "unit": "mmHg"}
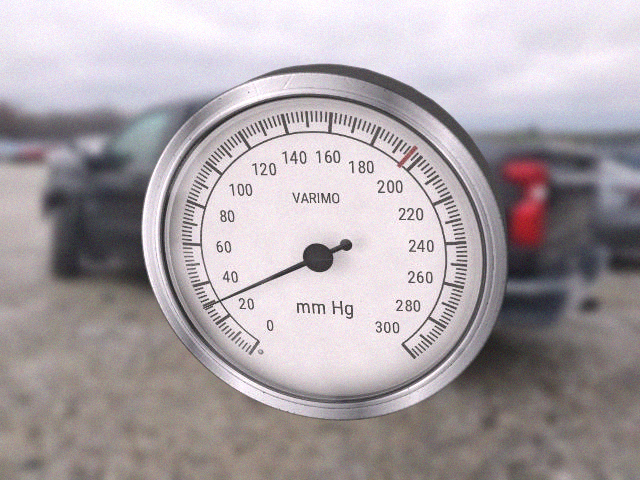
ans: {"value": 30, "unit": "mmHg"}
